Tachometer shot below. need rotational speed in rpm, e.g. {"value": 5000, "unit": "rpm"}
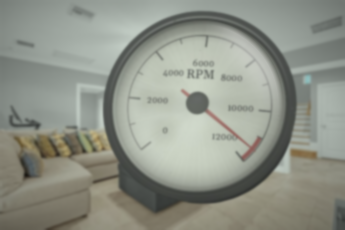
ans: {"value": 11500, "unit": "rpm"}
